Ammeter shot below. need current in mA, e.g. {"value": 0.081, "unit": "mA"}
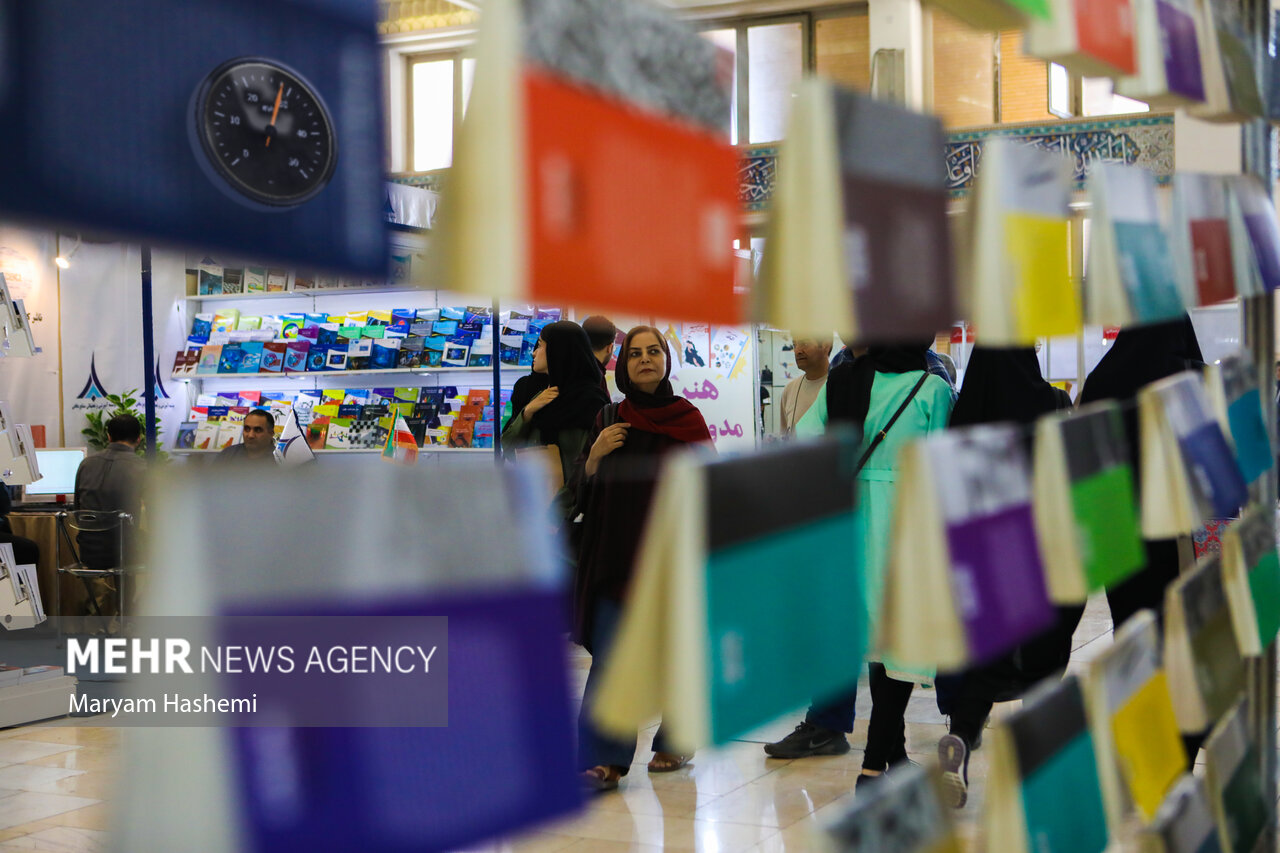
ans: {"value": 28, "unit": "mA"}
